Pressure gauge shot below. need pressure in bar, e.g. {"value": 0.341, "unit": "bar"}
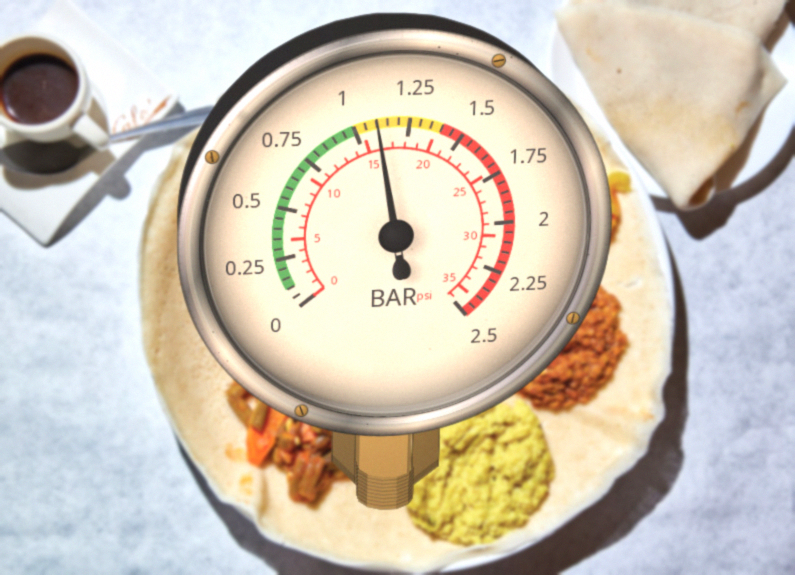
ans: {"value": 1.1, "unit": "bar"}
